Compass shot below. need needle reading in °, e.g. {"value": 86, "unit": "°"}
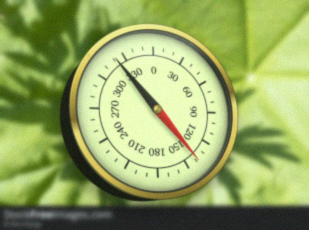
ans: {"value": 140, "unit": "°"}
